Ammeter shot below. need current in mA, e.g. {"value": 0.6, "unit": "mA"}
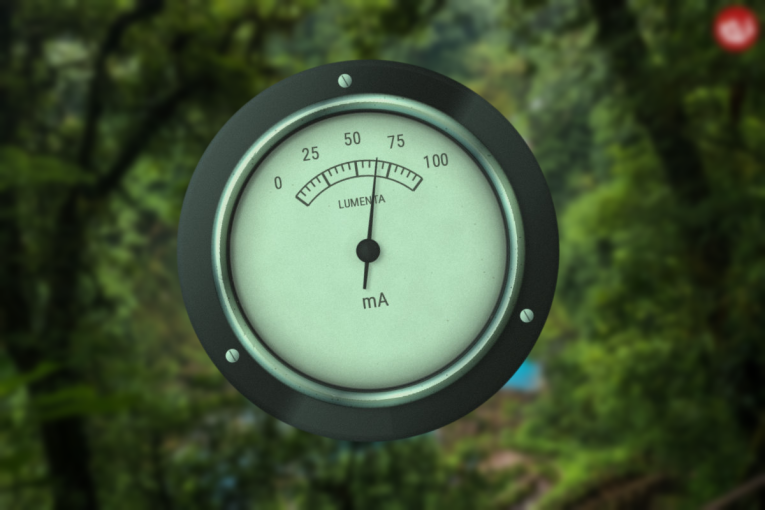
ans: {"value": 65, "unit": "mA"}
